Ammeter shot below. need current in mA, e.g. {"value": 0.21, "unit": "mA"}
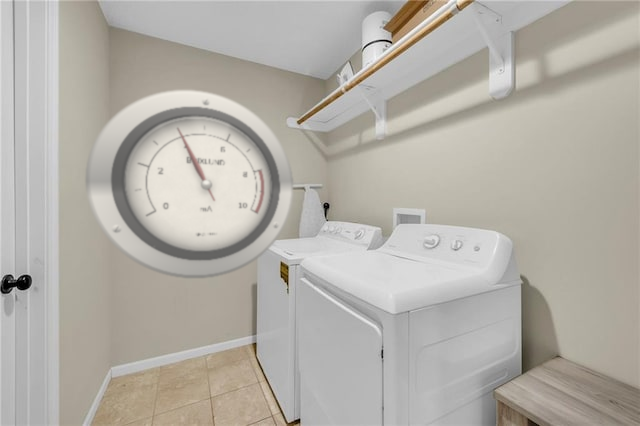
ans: {"value": 4, "unit": "mA"}
